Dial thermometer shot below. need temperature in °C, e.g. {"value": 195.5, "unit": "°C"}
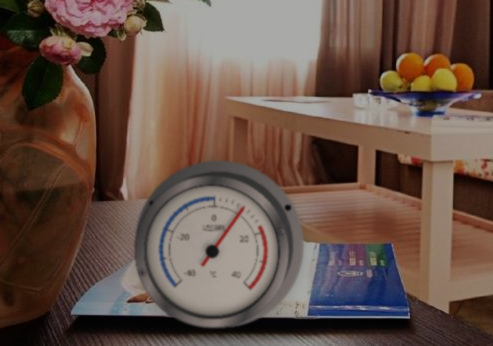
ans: {"value": 10, "unit": "°C"}
